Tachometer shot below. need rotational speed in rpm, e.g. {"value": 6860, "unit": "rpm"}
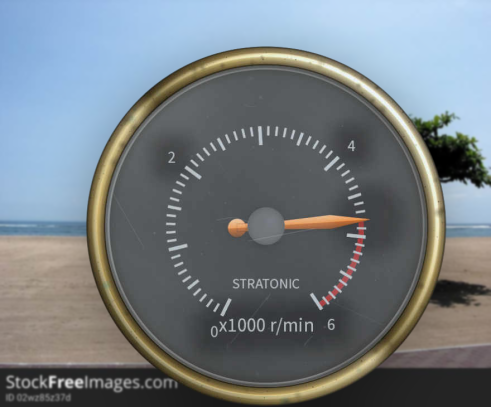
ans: {"value": 4800, "unit": "rpm"}
